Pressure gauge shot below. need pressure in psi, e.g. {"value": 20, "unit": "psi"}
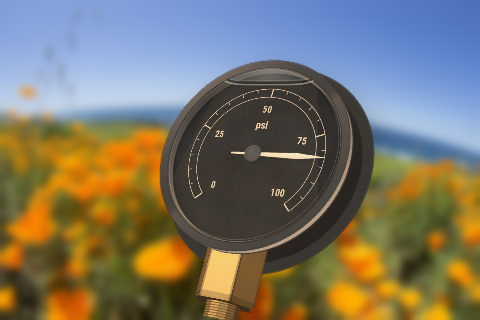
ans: {"value": 82.5, "unit": "psi"}
